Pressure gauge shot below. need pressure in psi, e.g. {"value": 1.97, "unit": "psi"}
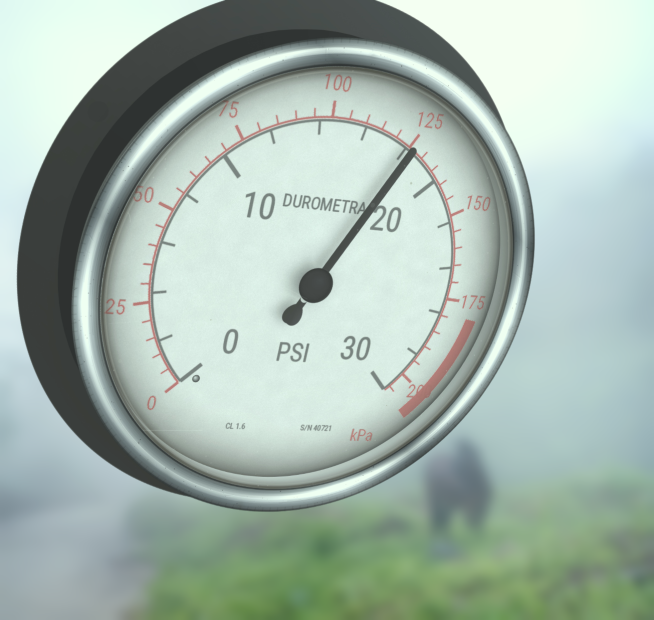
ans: {"value": 18, "unit": "psi"}
